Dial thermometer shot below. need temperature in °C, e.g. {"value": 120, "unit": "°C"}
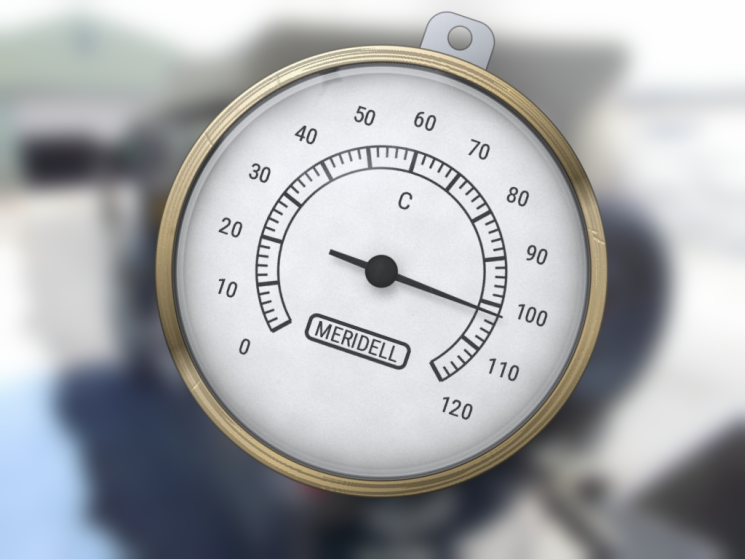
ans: {"value": 102, "unit": "°C"}
